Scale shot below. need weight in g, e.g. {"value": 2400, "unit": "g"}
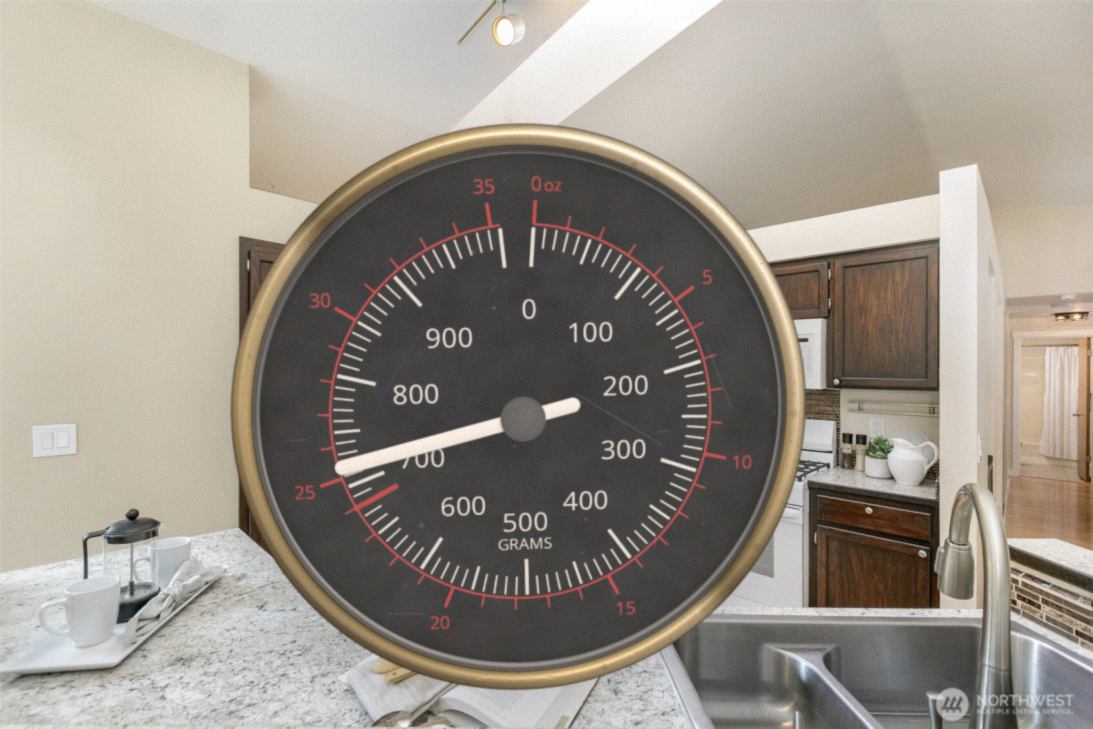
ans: {"value": 720, "unit": "g"}
